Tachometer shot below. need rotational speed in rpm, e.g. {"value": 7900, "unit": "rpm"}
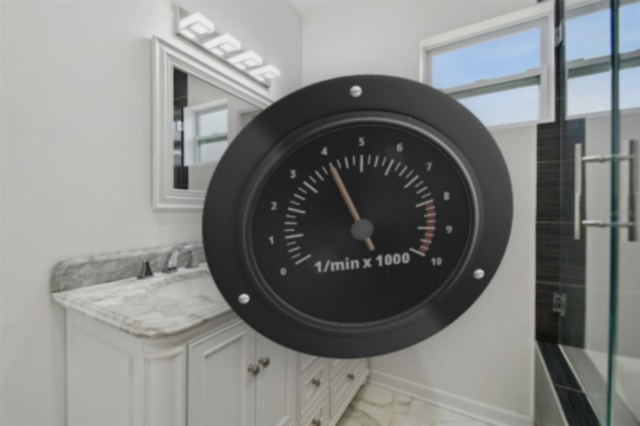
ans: {"value": 4000, "unit": "rpm"}
